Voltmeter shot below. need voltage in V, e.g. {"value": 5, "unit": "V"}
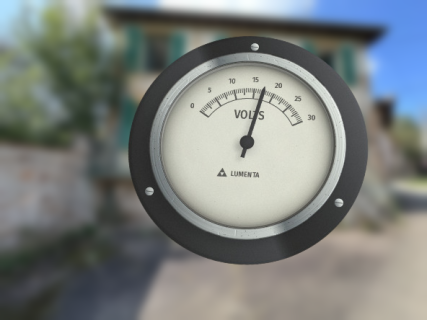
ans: {"value": 17.5, "unit": "V"}
